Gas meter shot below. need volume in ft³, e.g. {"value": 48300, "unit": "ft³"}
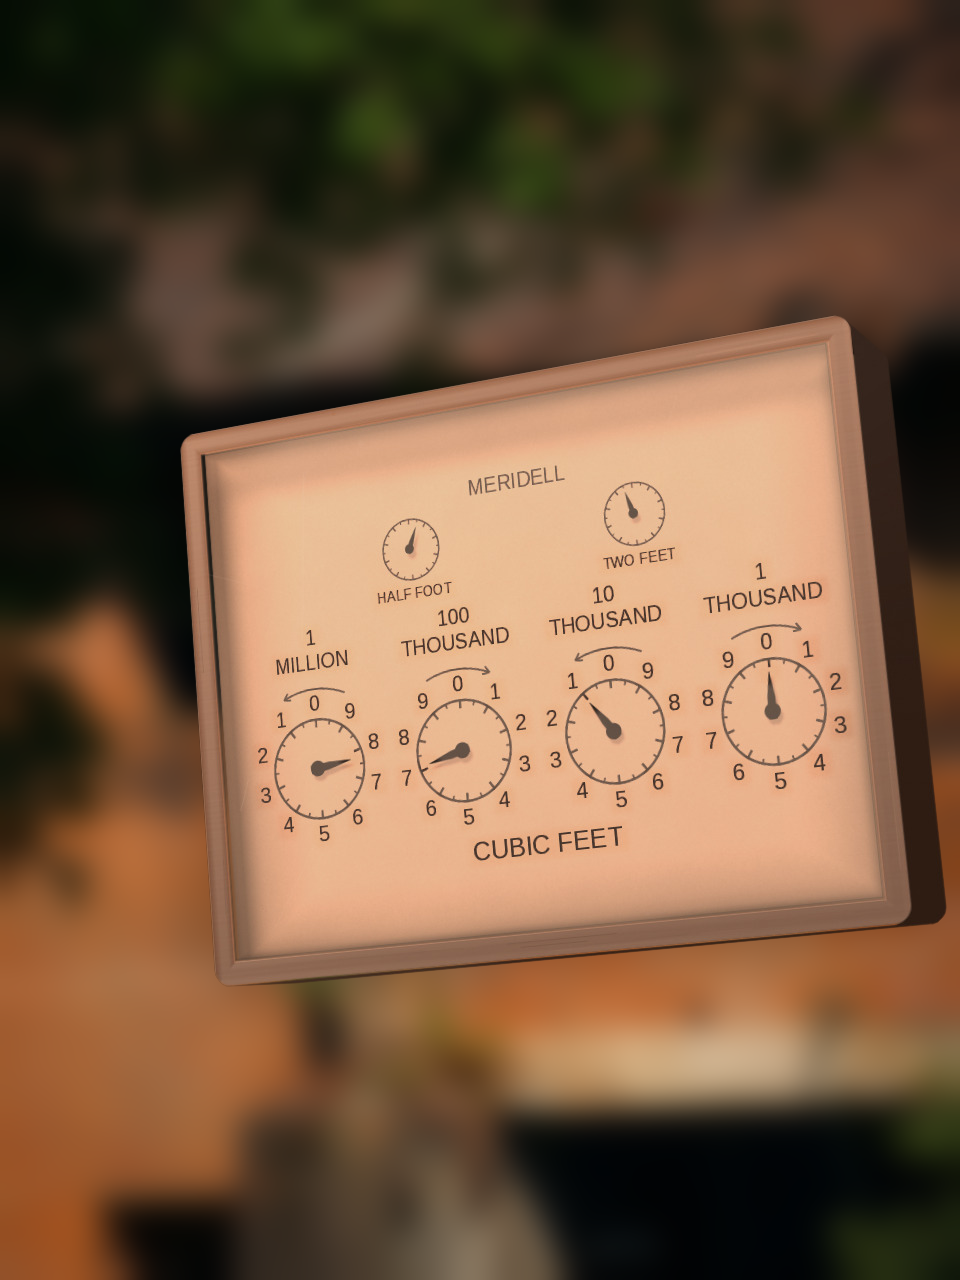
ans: {"value": 771000, "unit": "ft³"}
